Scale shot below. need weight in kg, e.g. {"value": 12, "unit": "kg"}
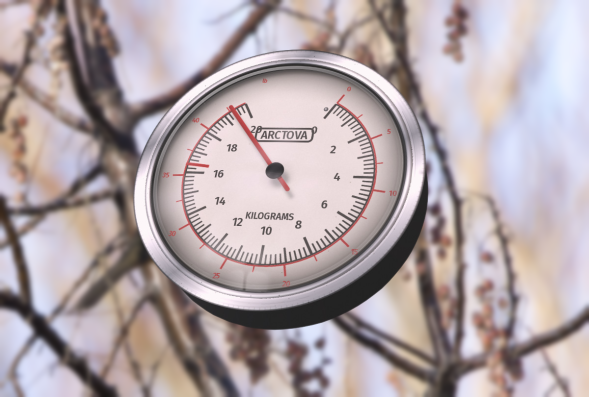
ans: {"value": 19.4, "unit": "kg"}
